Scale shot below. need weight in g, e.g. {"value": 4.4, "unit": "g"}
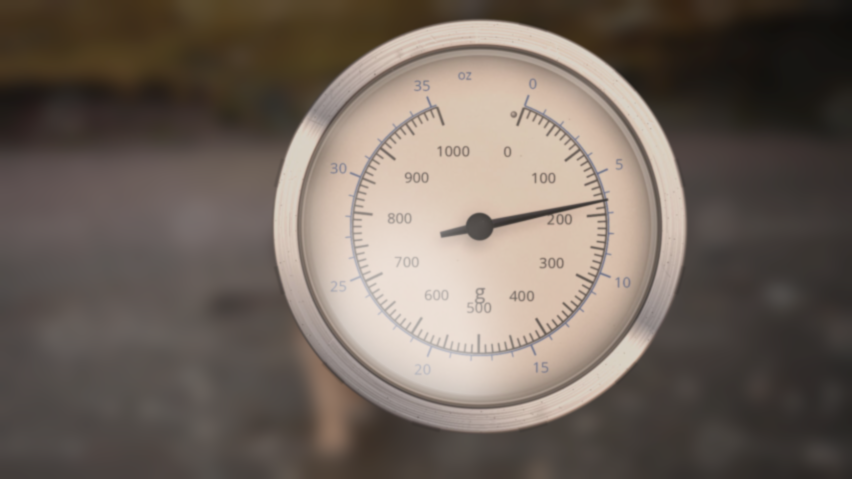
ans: {"value": 180, "unit": "g"}
